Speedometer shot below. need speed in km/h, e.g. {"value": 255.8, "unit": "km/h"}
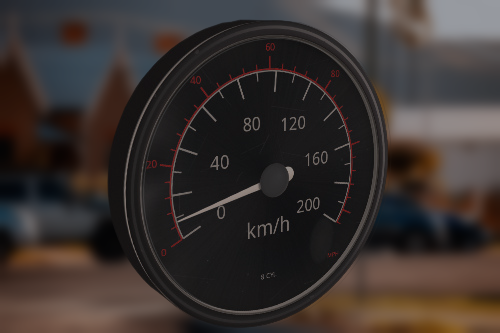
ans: {"value": 10, "unit": "km/h"}
